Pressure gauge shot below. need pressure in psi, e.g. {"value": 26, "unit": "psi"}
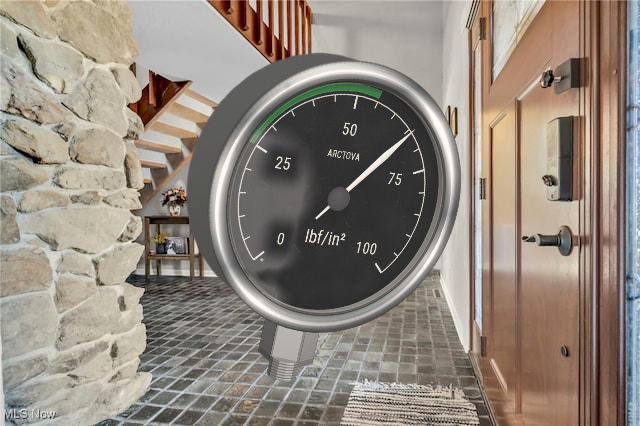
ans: {"value": 65, "unit": "psi"}
